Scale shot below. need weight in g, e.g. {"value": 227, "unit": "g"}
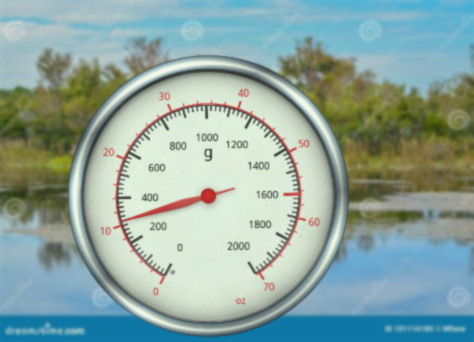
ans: {"value": 300, "unit": "g"}
